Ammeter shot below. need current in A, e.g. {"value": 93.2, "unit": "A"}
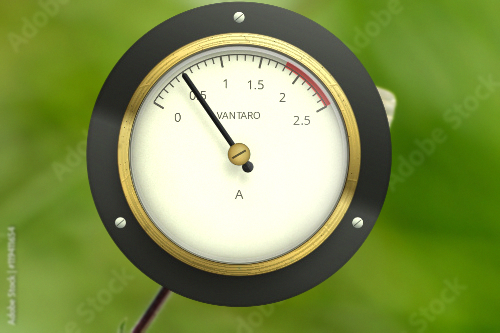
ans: {"value": 0.5, "unit": "A"}
